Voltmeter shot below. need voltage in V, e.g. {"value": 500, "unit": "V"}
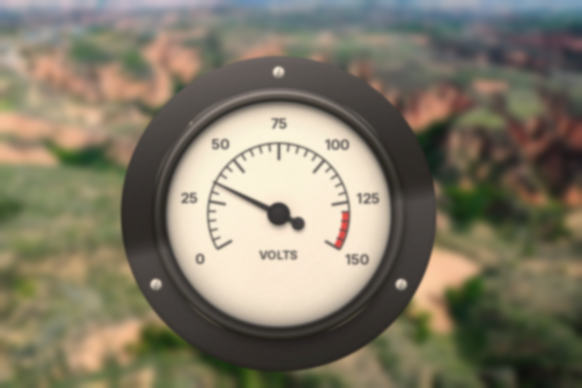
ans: {"value": 35, "unit": "V"}
